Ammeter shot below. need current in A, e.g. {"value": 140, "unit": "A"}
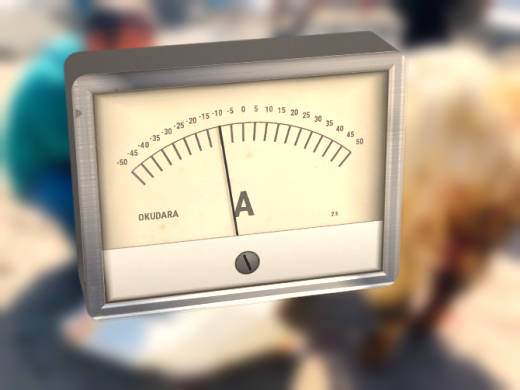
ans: {"value": -10, "unit": "A"}
